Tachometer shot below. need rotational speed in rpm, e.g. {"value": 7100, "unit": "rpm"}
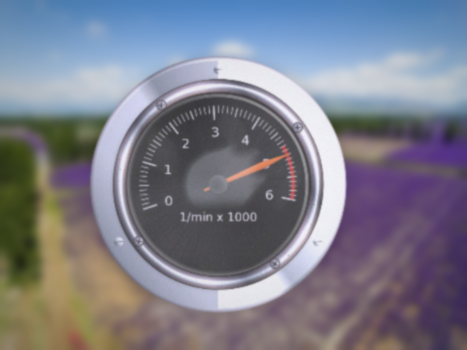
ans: {"value": 5000, "unit": "rpm"}
